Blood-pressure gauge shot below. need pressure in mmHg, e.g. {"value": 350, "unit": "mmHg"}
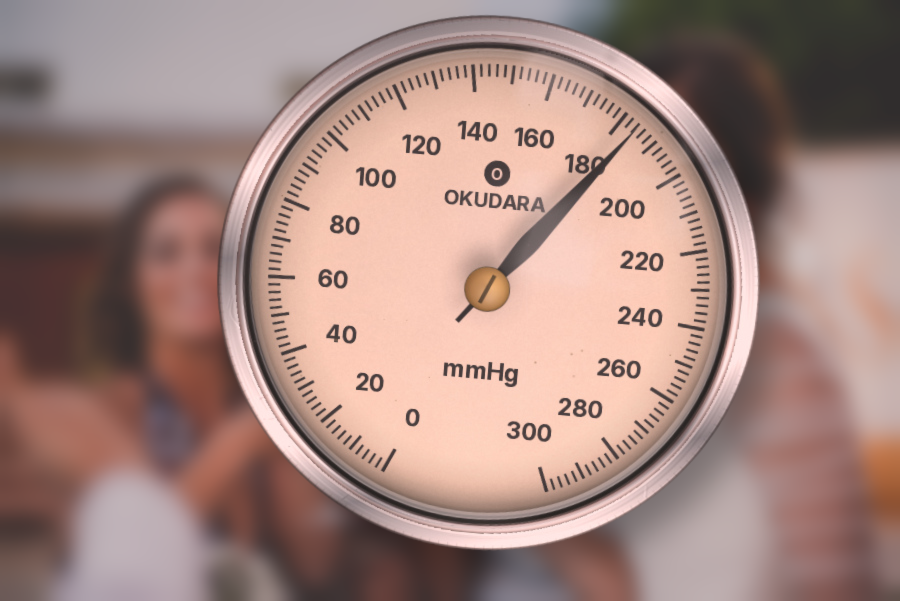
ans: {"value": 184, "unit": "mmHg"}
